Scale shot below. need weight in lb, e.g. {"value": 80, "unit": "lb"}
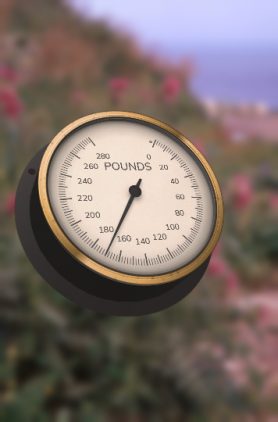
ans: {"value": 170, "unit": "lb"}
